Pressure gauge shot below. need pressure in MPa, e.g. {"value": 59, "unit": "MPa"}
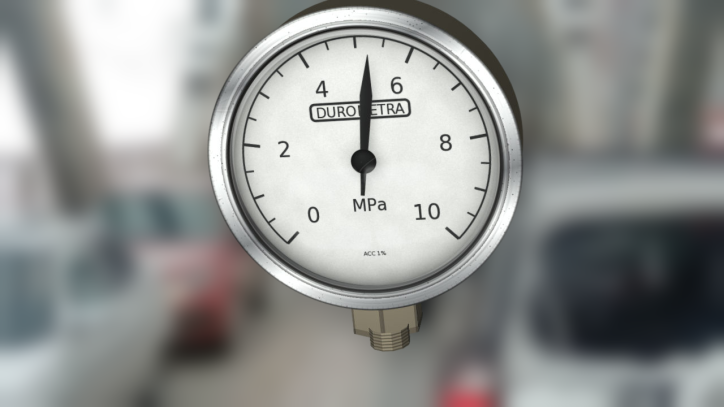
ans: {"value": 5.25, "unit": "MPa"}
